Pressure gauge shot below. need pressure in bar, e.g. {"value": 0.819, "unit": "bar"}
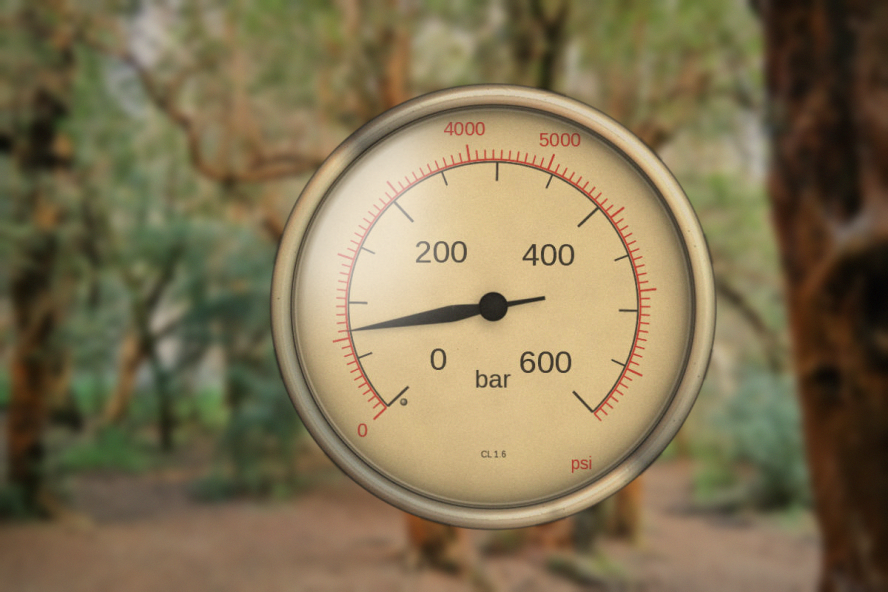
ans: {"value": 75, "unit": "bar"}
